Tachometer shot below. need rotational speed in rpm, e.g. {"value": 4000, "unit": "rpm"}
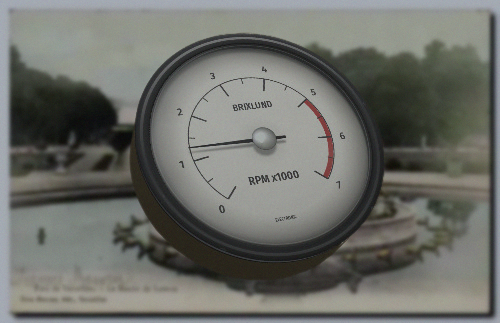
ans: {"value": 1250, "unit": "rpm"}
